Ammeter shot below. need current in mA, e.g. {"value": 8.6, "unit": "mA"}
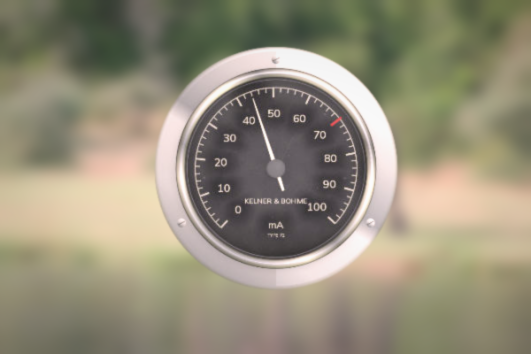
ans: {"value": 44, "unit": "mA"}
